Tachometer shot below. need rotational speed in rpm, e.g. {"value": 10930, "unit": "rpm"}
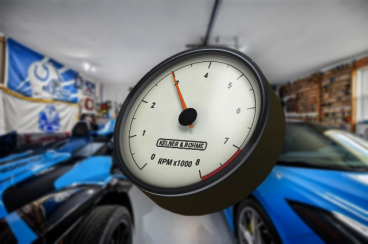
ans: {"value": 3000, "unit": "rpm"}
